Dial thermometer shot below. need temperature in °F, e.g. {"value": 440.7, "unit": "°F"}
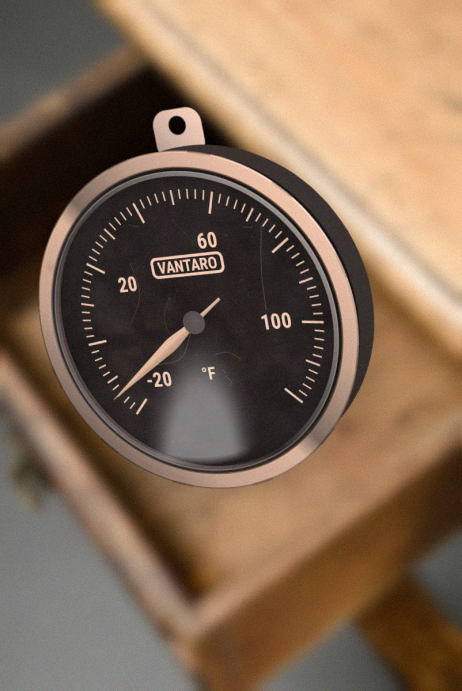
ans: {"value": -14, "unit": "°F"}
